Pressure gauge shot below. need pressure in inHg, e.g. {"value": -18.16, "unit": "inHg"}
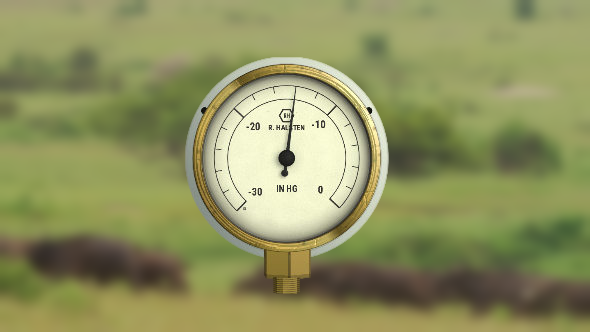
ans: {"value": -14, "unit": "inHg"}
